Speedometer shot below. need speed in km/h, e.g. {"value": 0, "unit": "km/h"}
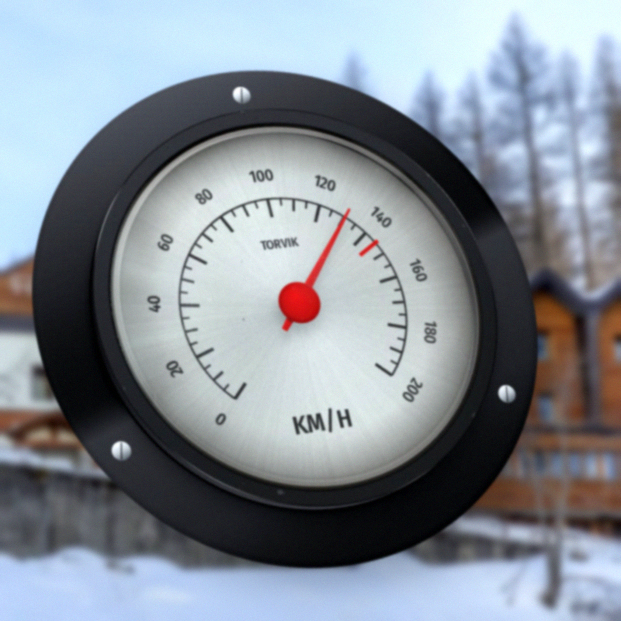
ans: {"value": 130, "unit": "km/h"}
